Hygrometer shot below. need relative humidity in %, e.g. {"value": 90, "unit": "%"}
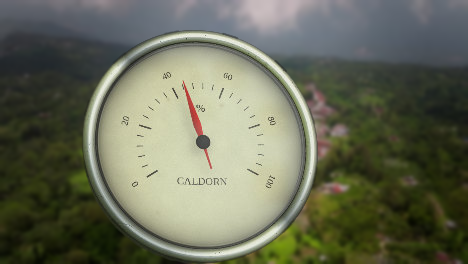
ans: {"value": 44, "unit": "%"}
